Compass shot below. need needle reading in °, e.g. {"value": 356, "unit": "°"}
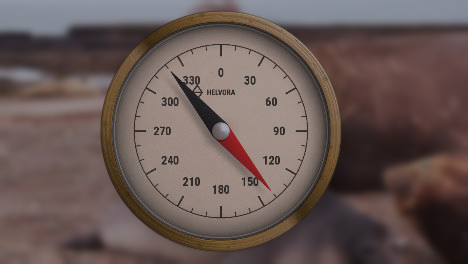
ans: {"value": 140, "unit": "°"}
